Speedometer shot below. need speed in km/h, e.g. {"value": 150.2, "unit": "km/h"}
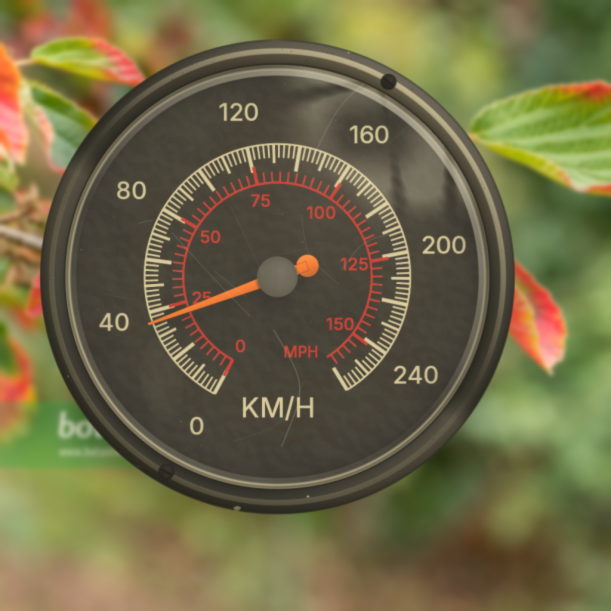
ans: {"value": 36, "unit": "km/h"}
